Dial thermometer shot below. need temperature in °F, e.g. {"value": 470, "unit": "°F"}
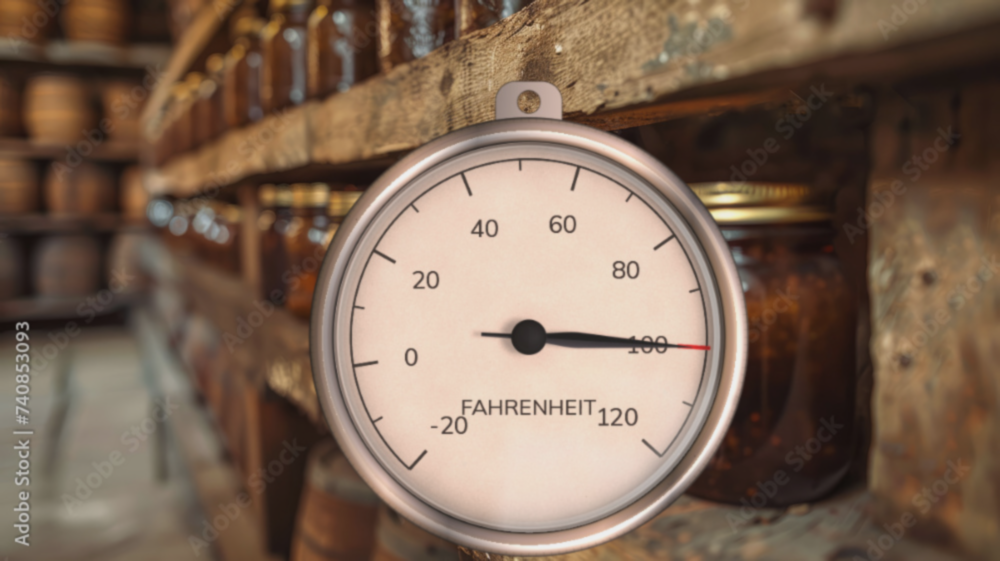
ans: {"value": 100, "unit": "°F"}
